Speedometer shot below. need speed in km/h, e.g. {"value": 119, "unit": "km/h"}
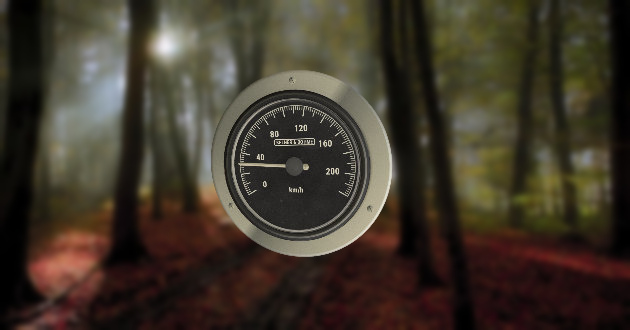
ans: {"value": 30, "unit": "km/h"}
